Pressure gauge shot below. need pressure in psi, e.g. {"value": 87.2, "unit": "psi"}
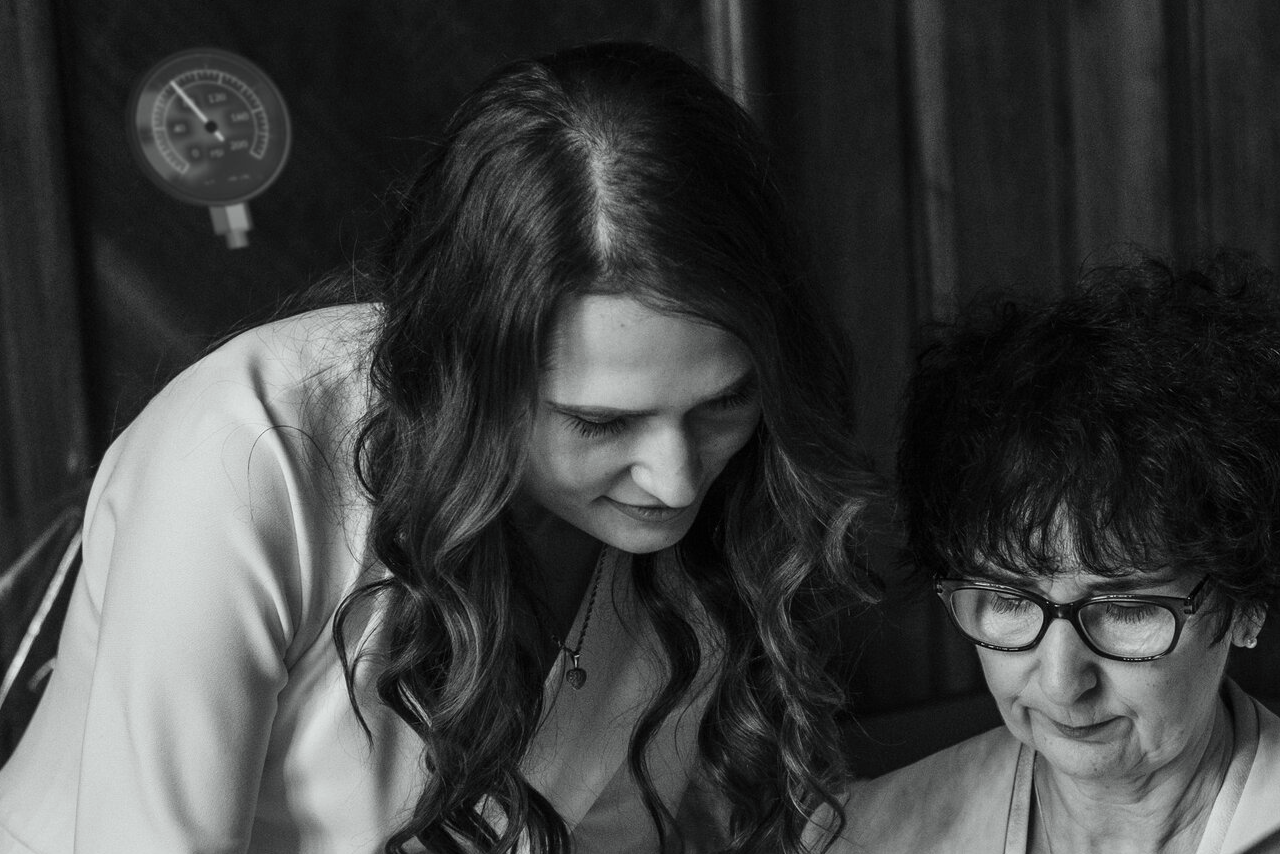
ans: {"value": 80, "unit": "psi"}
